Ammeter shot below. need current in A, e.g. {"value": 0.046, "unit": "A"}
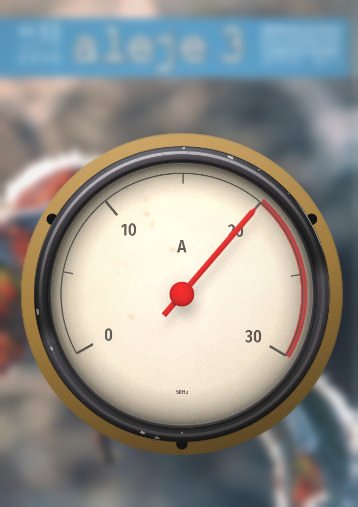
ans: {"value": 20, "unit": "A"}
